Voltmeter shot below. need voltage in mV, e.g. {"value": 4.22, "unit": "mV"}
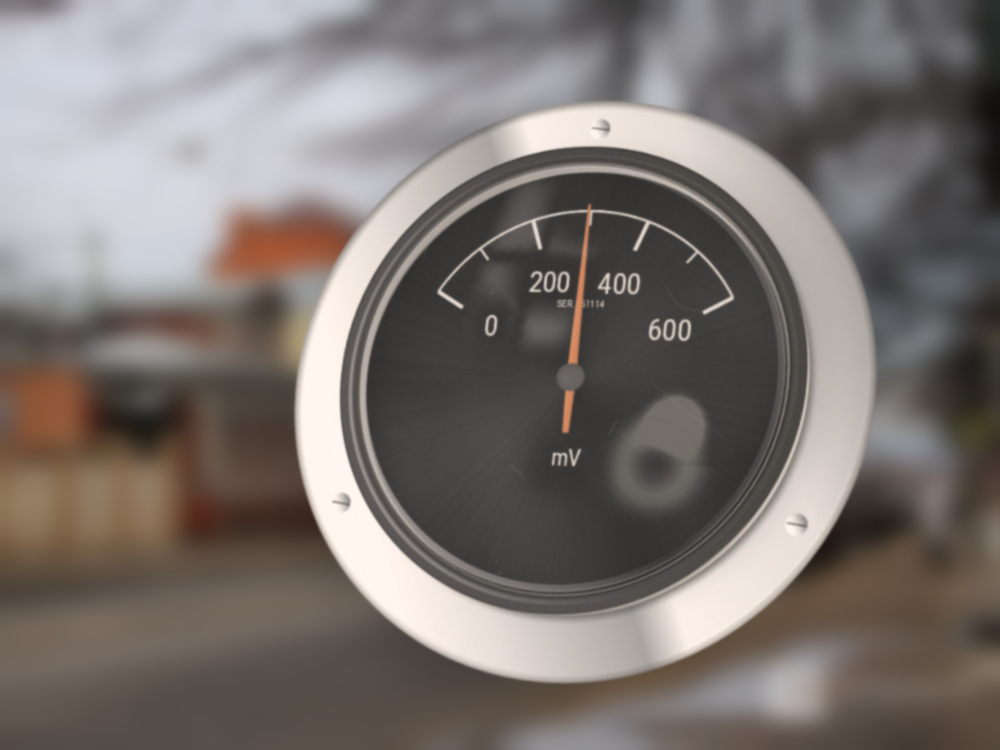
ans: {"value": 300, "unit": "mV"}
